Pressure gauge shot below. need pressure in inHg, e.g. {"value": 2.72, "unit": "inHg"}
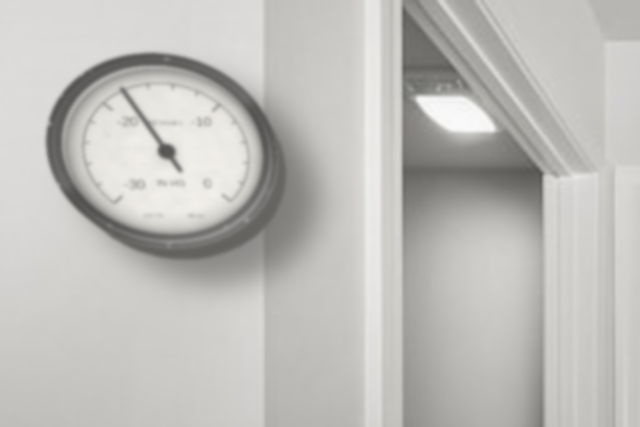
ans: {"value": -18, "unit": "inHg"}
